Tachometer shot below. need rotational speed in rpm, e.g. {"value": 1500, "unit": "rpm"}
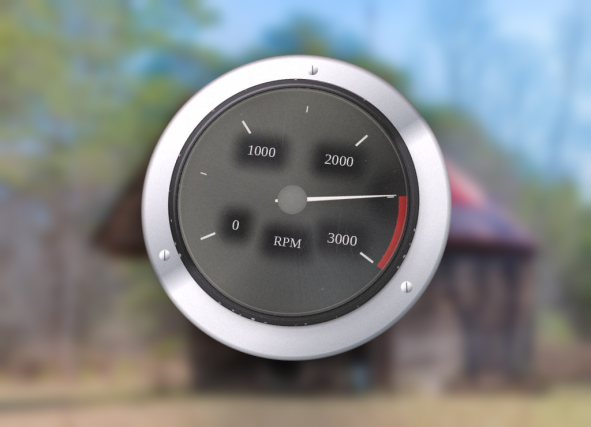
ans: {"value": 2500, "unit": "rpm"}
